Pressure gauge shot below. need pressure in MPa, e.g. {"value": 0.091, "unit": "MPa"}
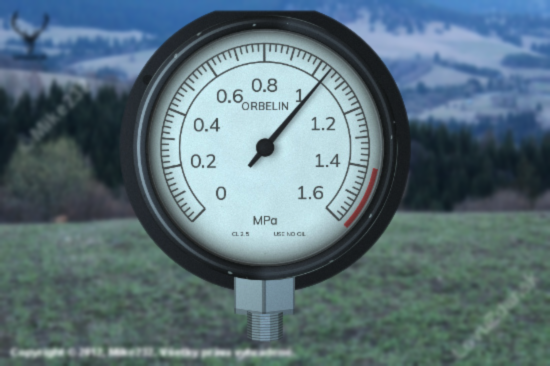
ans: {"value": 1.04, "unit": "MPa"}
